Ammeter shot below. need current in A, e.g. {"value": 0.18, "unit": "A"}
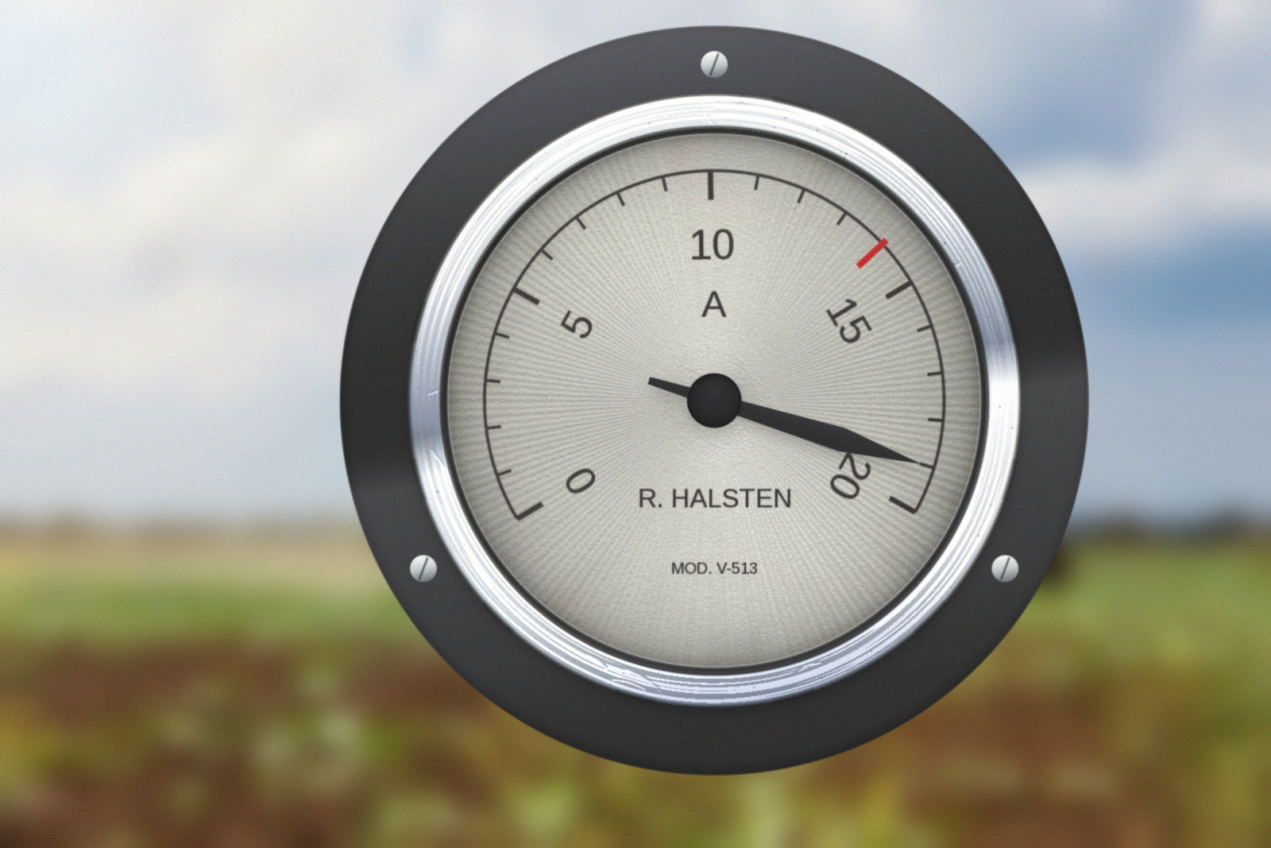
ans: {"value": 19, "unit": "A"}
